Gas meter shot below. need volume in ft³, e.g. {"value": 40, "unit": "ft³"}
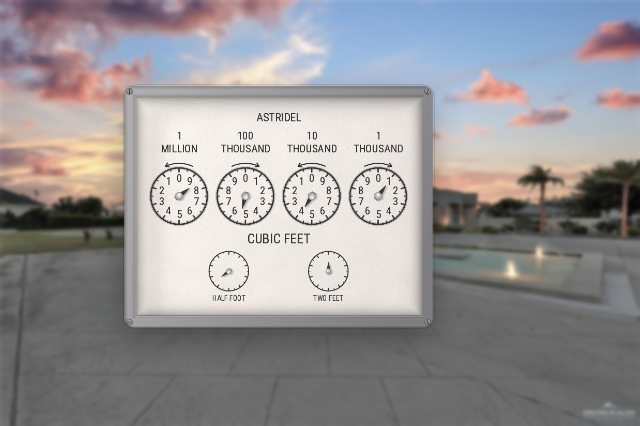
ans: {"value": 854100, "unit": "ft³"}
